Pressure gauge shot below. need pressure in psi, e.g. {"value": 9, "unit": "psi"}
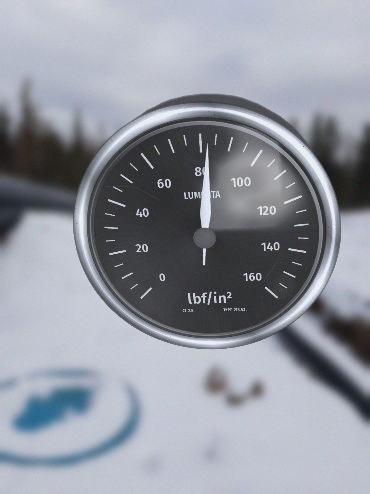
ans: {"value": 82.5, "unit": "psi"}
